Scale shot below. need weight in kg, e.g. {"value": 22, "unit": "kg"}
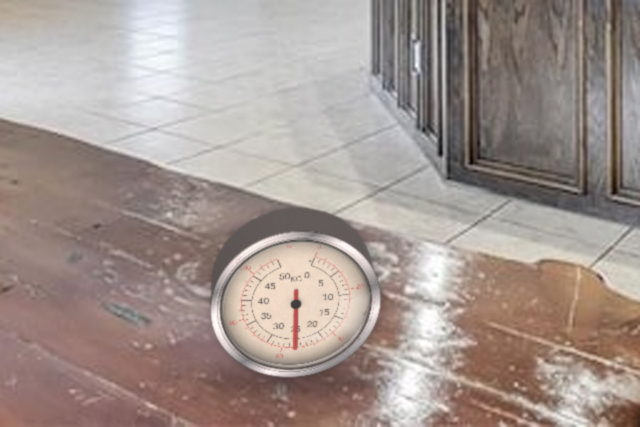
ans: {"value": 25, "unit": "kg"}
